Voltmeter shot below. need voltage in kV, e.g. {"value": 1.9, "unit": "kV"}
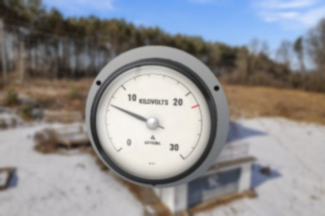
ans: {"value": 7, "unit": "kV"}
